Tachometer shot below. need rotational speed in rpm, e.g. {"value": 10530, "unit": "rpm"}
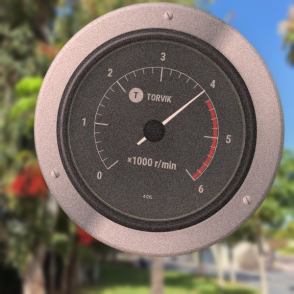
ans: {"value": 4000, "unit": "rpm"}
